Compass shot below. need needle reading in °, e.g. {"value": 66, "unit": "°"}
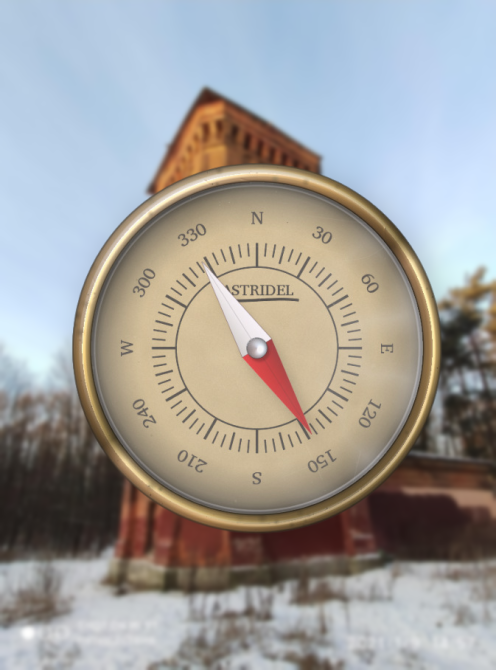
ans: {"value": 147.5, "unit": "°"}
